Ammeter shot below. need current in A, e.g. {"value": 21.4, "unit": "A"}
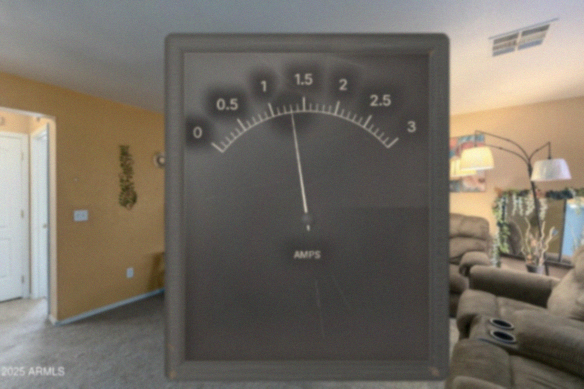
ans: {"value": 1.3, "unit": "A"}
